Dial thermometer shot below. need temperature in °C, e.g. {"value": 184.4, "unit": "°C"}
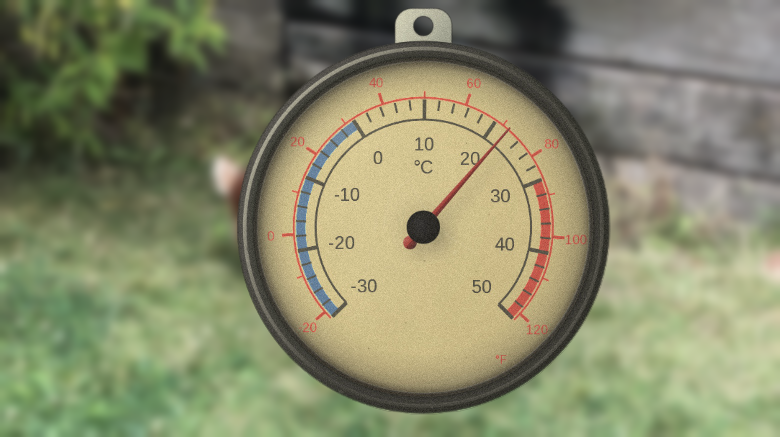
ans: {"value": 22, "unit": "°C"}
